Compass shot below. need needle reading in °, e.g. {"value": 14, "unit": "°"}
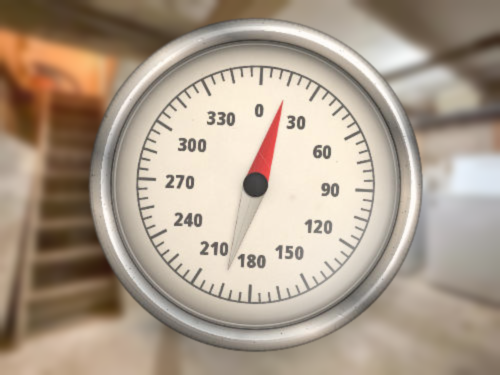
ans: {"value": 15, "unit": "°"}
